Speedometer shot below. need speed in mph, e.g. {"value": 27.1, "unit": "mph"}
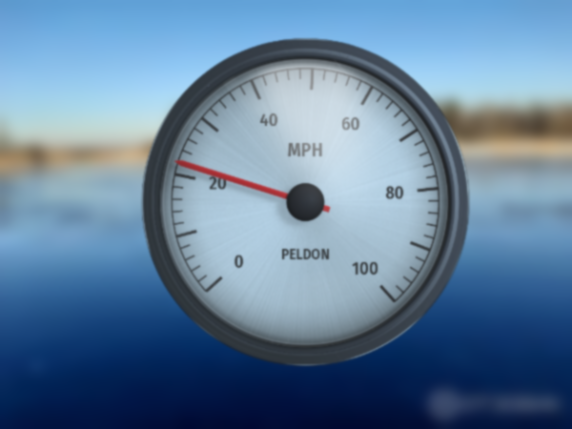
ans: {"value": 22, "unit": "mph"}
